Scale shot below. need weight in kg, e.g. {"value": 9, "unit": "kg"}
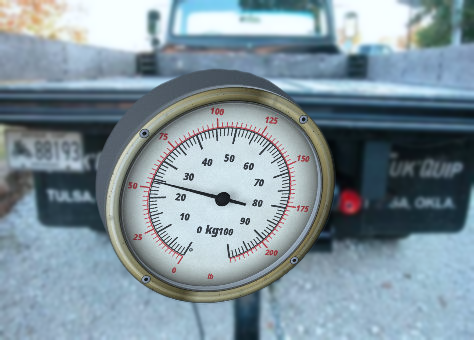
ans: {"value": 25, "unit": "kg"}
